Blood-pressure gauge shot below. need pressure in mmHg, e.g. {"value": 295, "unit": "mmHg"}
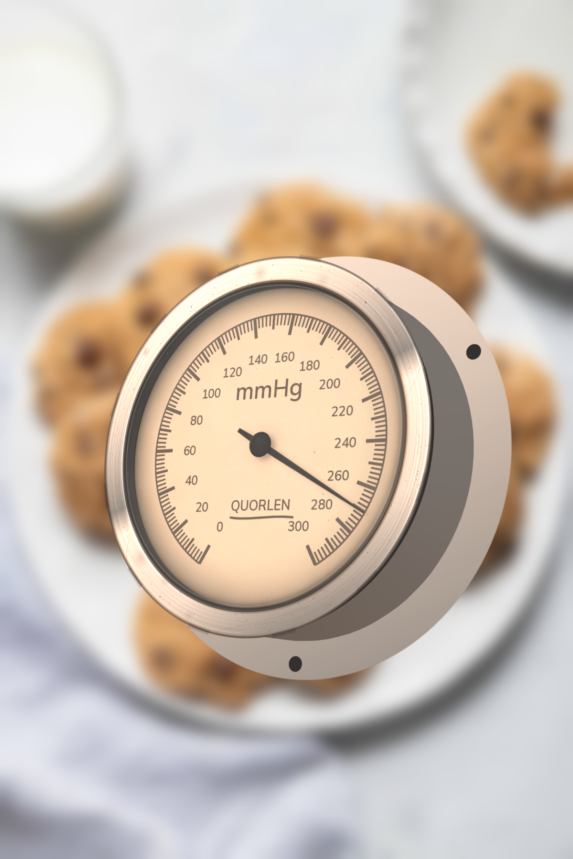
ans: {"value": 270, "unit": "mmHg"}
